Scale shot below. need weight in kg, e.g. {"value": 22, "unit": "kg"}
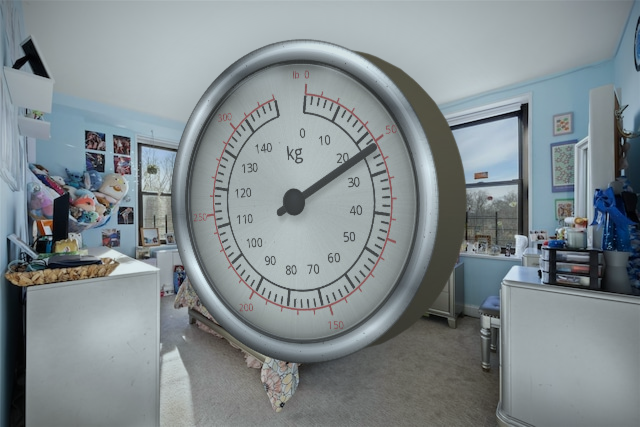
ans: {"value": 24, "unit": "kg"}
